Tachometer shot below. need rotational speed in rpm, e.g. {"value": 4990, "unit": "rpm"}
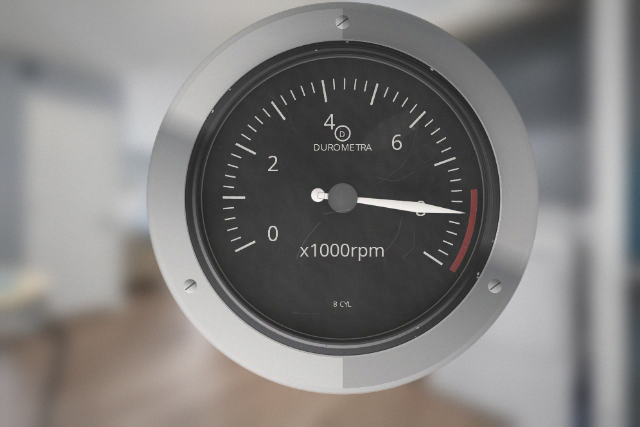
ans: {"value": 8000, "unit": "rpm"}
